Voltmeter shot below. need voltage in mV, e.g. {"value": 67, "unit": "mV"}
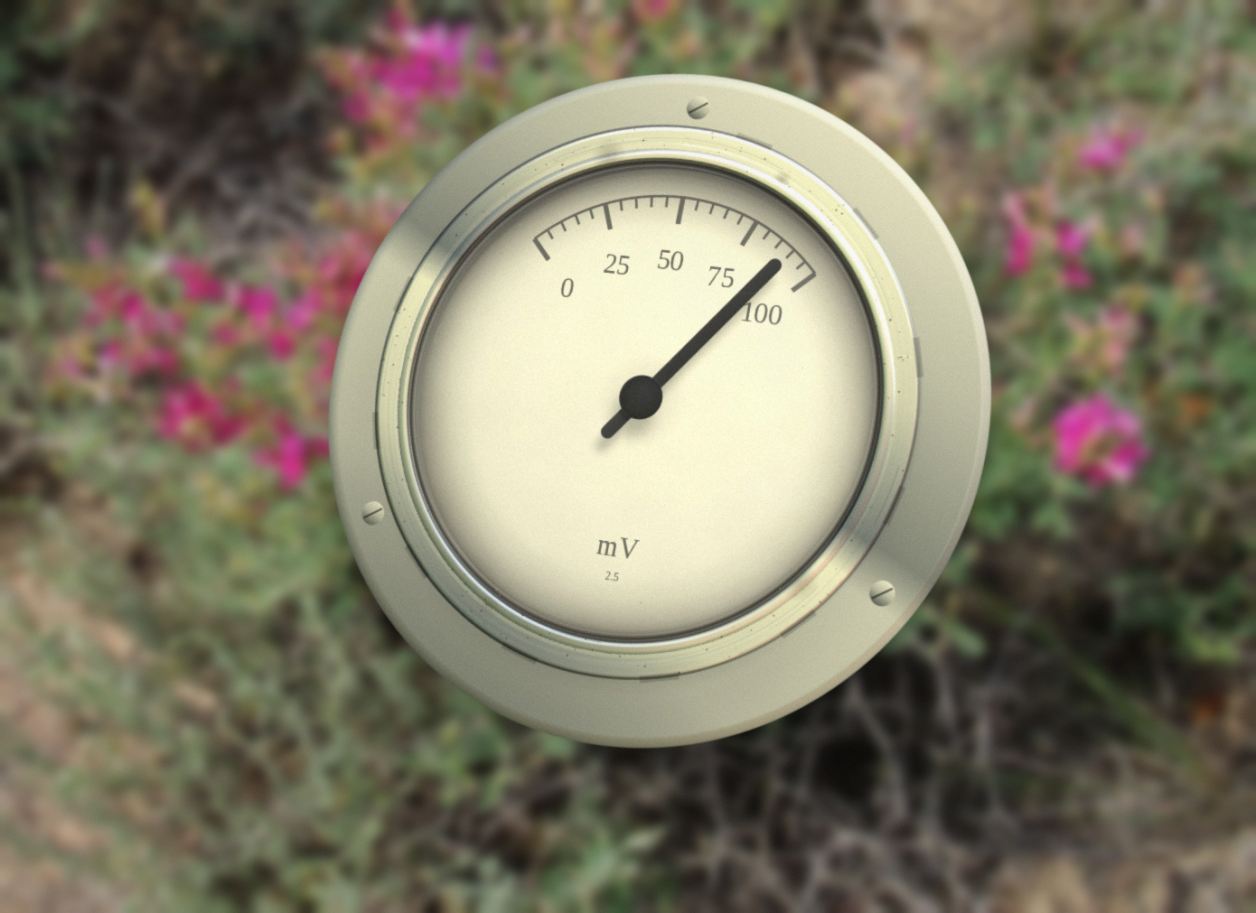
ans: {"value": 90, "unit": "mV"}
